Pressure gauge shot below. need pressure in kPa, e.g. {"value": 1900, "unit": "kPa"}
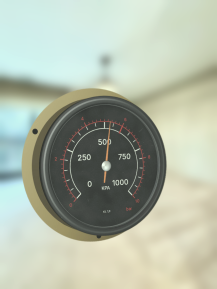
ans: {"value": 525, "unit": "kPa"}
